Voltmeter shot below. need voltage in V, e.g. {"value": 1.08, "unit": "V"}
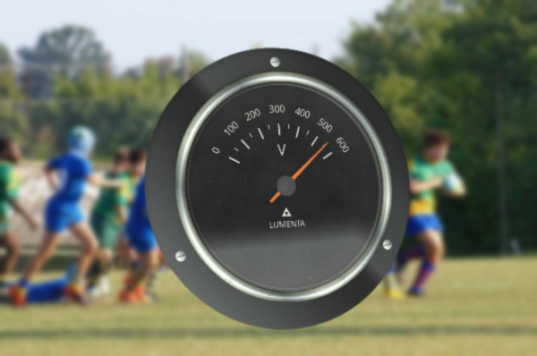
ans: {"value": 550, "unit": "V"}
